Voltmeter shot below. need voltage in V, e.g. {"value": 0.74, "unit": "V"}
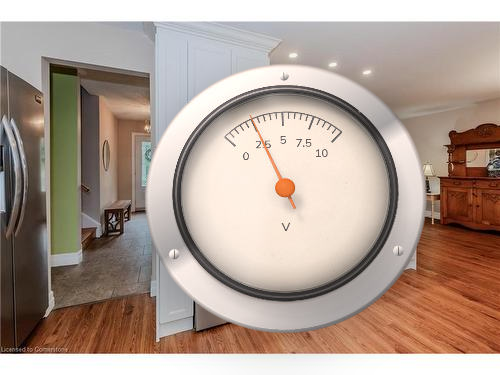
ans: {"value": 2.5, "unit": "V"}
